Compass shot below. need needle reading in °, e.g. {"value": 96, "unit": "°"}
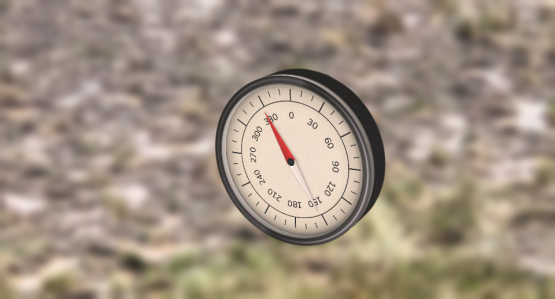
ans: {"value": 330, "unit": "°"}
